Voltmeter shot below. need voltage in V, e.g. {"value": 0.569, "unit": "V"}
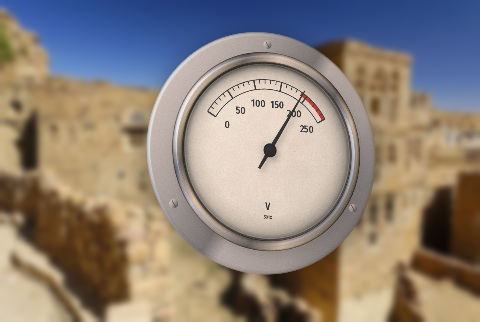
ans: {"value": 190, "unit": "V"}
